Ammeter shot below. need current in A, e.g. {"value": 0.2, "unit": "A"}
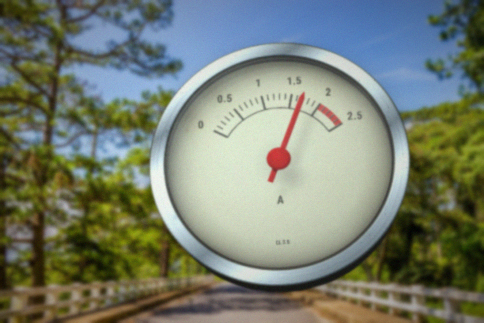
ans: {"value": 1.7, "unit": "A"}
